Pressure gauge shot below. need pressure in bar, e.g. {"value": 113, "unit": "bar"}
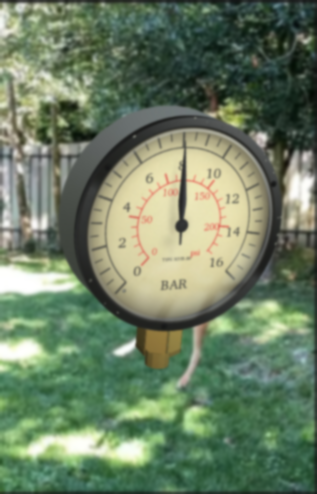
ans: {"value": 8, "unit": "bar"}
